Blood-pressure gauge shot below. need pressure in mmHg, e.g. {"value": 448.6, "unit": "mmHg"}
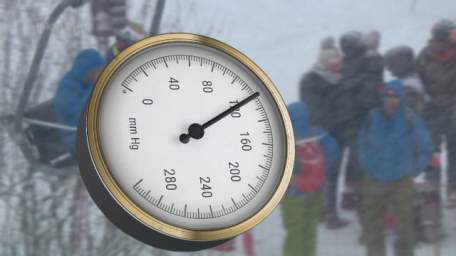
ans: {"value": 120, "unit": "mmHg"}
